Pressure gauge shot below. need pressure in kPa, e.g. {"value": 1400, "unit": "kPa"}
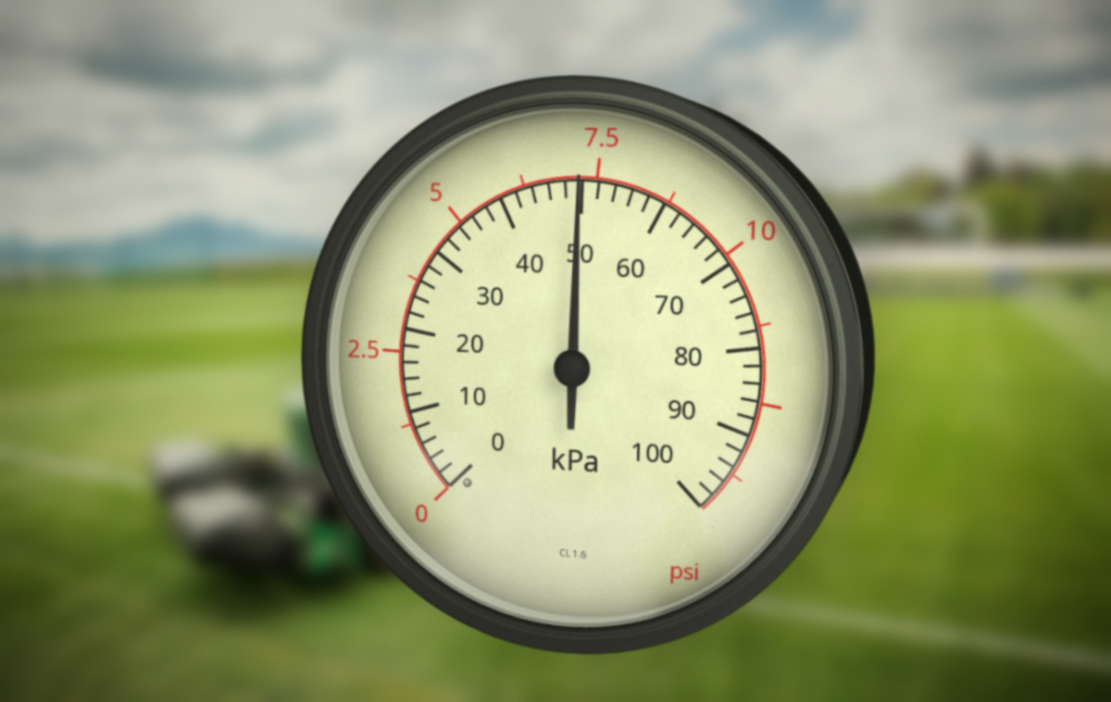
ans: {"value": 50, "unit": "kPa"}
